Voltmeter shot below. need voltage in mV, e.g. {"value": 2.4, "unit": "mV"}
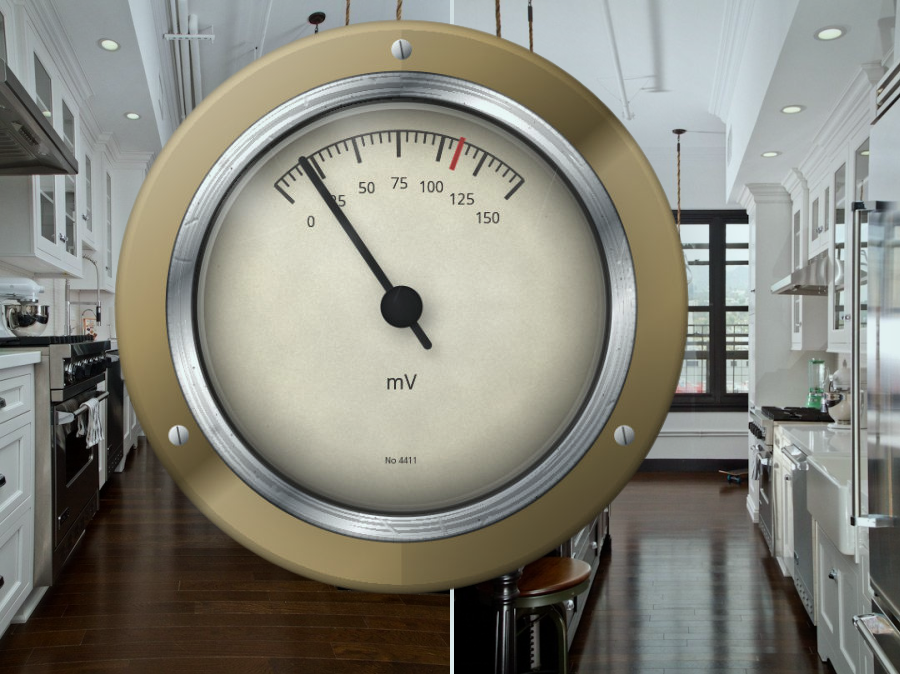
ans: {"value": 20, "unit": "mV"}
